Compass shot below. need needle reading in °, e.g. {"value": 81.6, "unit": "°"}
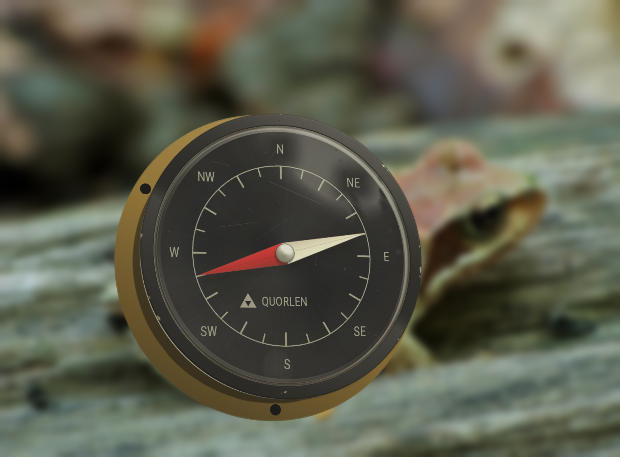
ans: {"value": 255, "unit": "°"}
